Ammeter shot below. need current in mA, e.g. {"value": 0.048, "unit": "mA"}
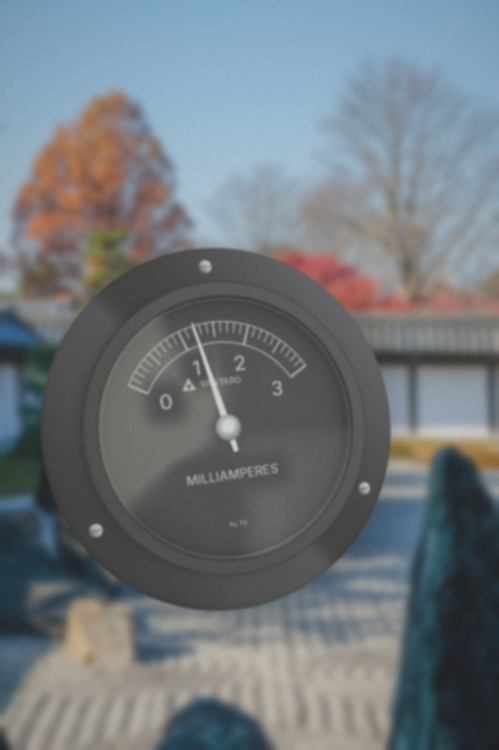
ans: {"value": 1.2, "unit": "mA"}
